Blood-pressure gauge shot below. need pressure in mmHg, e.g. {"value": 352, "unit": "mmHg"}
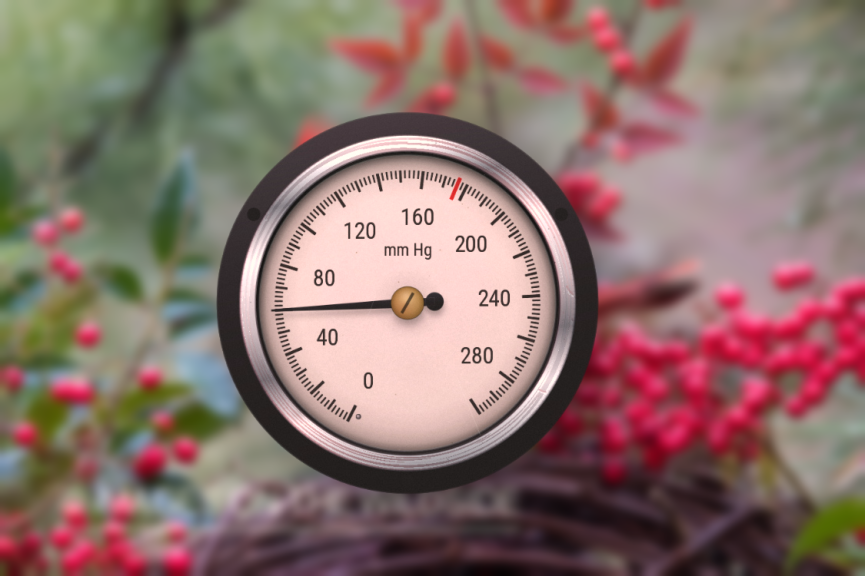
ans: {"value": 60, "unit": "mmHg"}
